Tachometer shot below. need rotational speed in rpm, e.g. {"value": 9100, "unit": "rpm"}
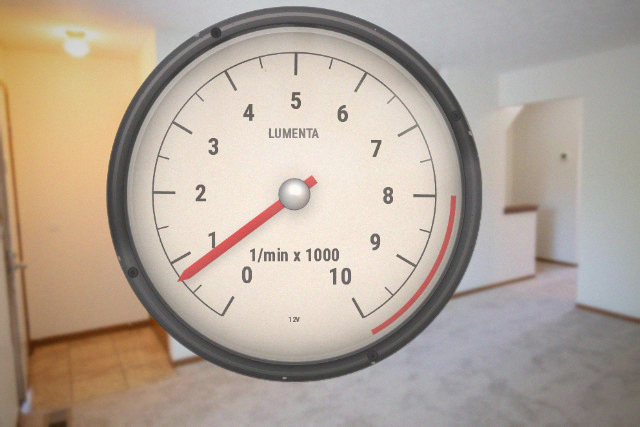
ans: {"value": 750, "unit": "rpm"}
